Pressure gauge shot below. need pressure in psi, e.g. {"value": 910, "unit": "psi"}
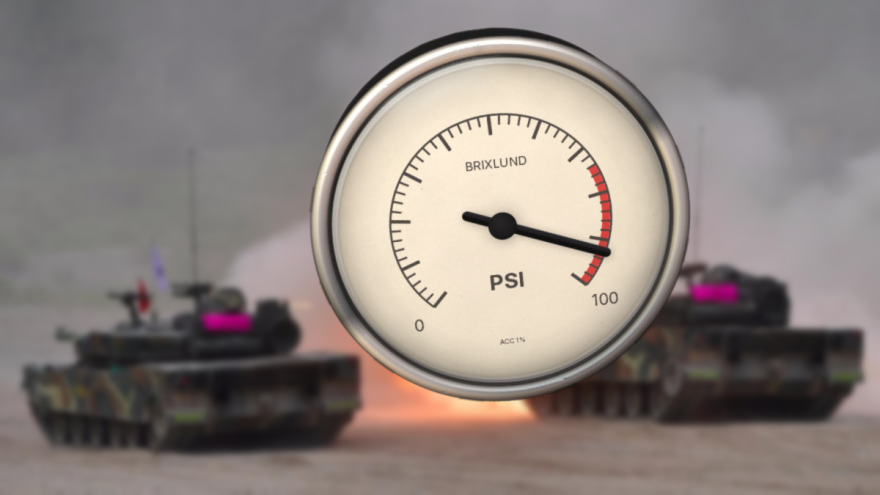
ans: {"value": 92, "unit": "psi"}
